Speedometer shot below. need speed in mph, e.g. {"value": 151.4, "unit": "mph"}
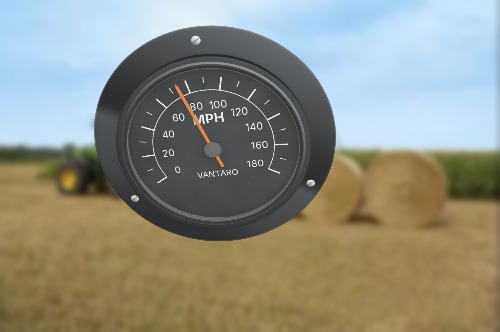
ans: {"value": 75, "unit": "mph"}
